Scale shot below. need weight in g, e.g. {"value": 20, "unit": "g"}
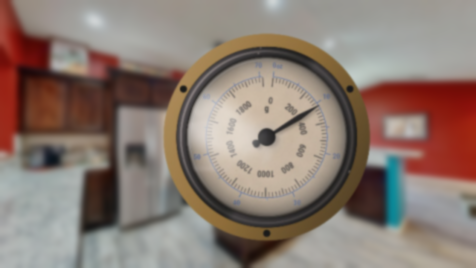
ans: {"value": 300, "unit": "g"}
